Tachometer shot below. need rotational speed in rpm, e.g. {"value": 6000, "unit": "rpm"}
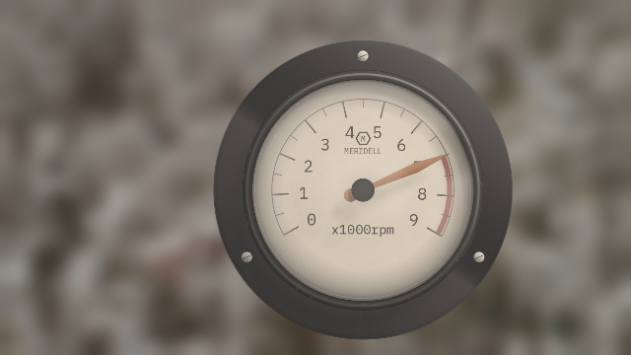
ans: {"value": 7000, "unit": "rpm"}
